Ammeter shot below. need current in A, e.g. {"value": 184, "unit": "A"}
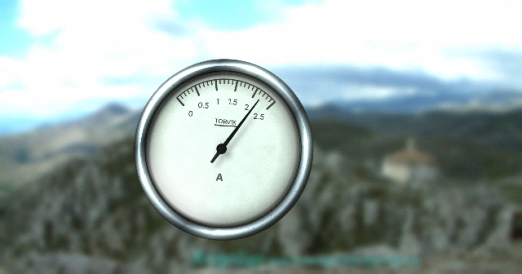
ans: {"value": 2.2, "unit": "A"}
